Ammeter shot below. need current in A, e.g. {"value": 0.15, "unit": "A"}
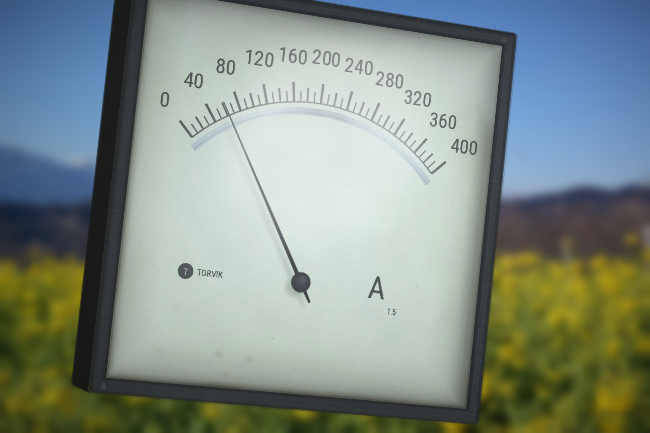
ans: {"value": 60, "unit": "A"}
